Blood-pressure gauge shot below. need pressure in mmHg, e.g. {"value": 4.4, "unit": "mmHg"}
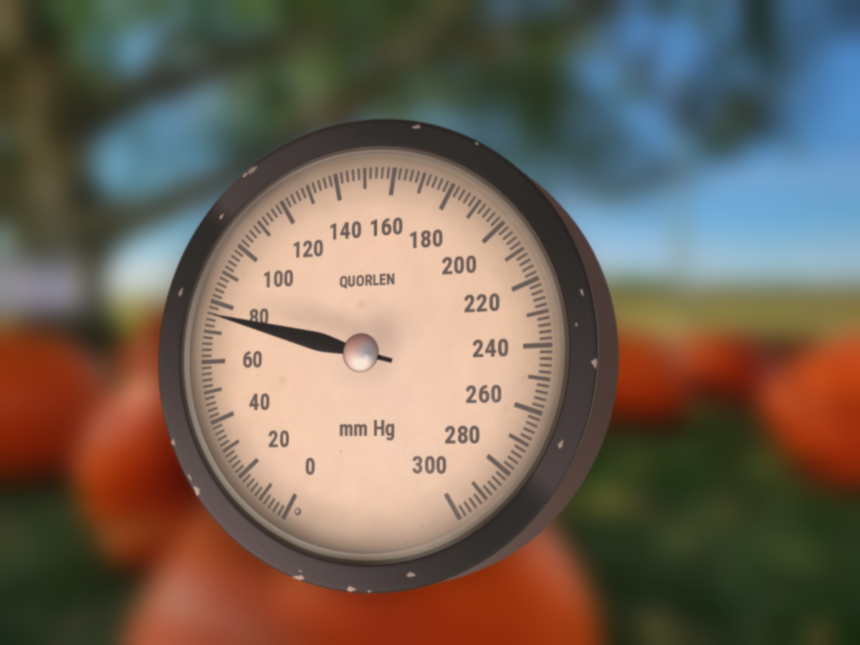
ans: {"value": 76, "unit": "mmHg"}
